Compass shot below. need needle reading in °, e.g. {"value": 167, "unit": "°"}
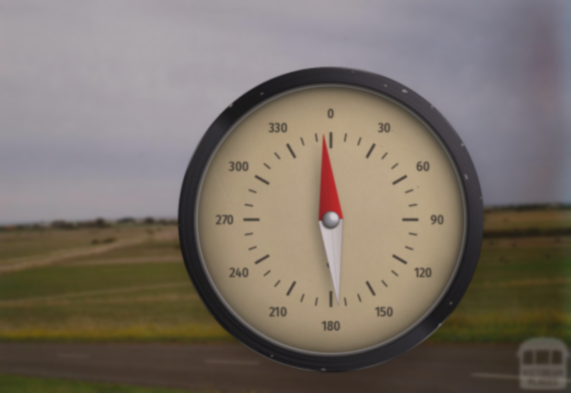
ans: {"value": 355, "unit": "°"}
